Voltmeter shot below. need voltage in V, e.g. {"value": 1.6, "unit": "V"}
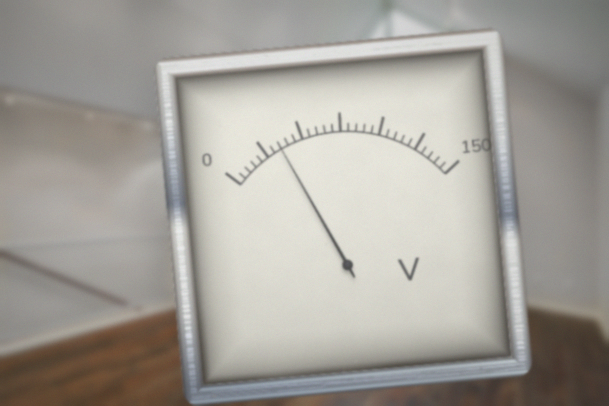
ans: {"value": 35, "unit": "V"}
